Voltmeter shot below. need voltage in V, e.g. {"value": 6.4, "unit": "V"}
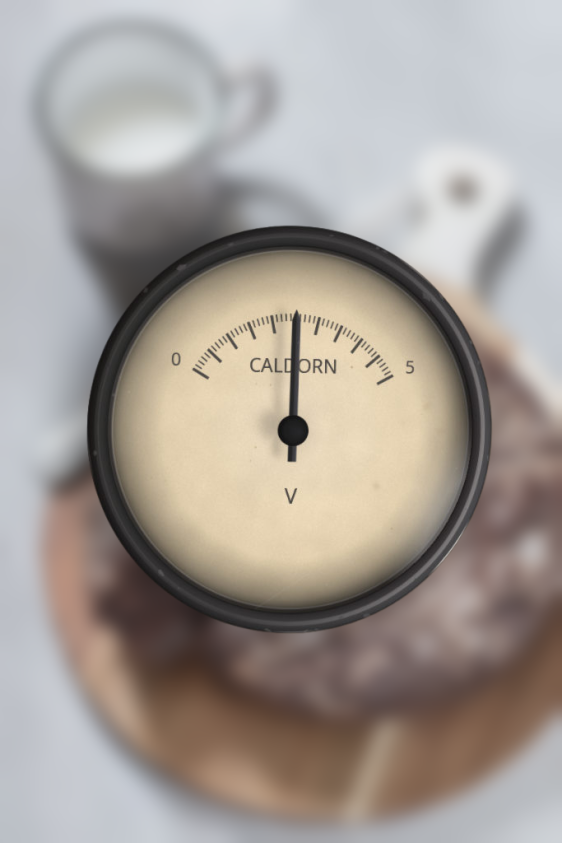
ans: {"value": 2.5, "unit": "V"}
